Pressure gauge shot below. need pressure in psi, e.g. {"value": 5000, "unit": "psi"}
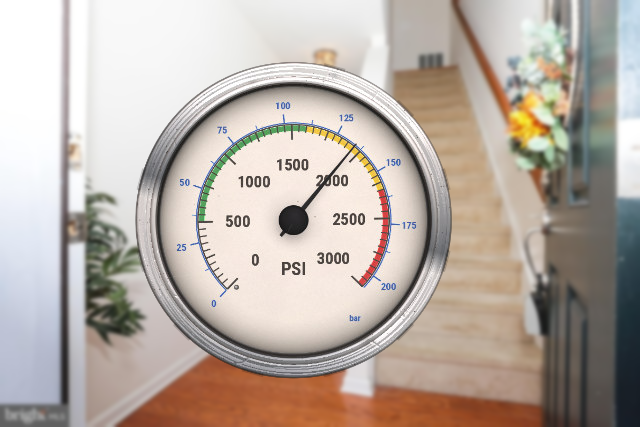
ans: {"value": 1950, "unit": "psi"}
